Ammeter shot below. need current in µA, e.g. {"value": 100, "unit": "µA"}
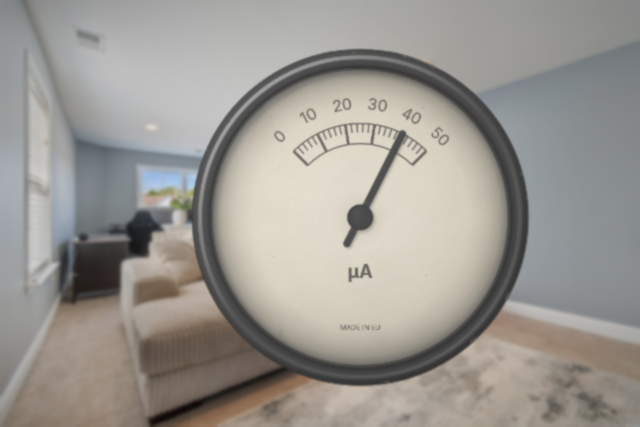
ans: {"value": 40, "unit": "µA"}
